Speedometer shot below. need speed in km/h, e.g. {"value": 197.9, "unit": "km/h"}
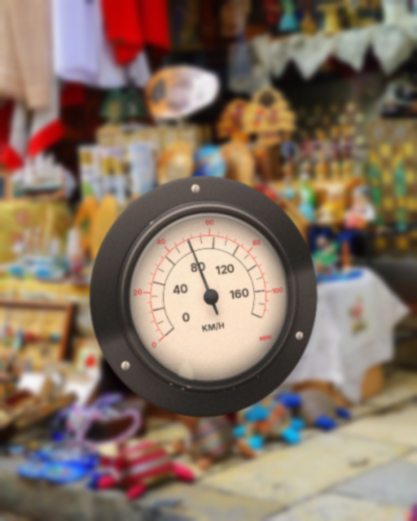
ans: {"value": 80, "unit": "km/h"}
